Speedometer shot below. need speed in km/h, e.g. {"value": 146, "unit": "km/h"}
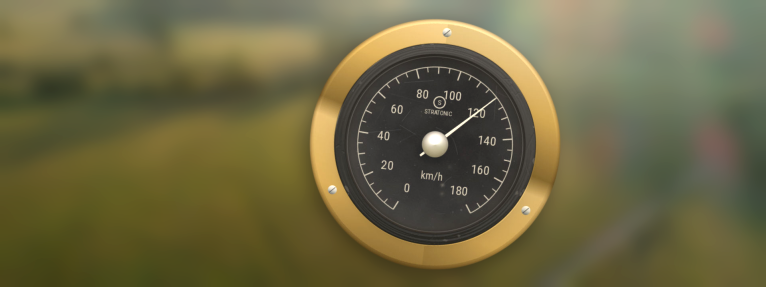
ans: {"value": 120, "unit": "km/h"}
